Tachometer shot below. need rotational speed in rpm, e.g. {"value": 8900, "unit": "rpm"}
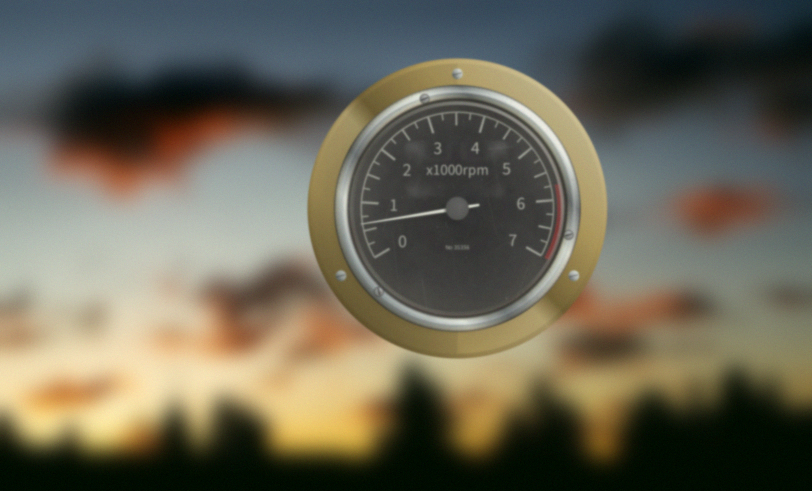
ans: {"value": 625, "unit": "rpm"}
